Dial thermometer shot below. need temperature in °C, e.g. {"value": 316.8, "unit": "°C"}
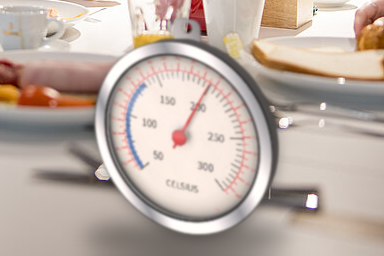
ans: {"value": 200, "unit": "°C"}
